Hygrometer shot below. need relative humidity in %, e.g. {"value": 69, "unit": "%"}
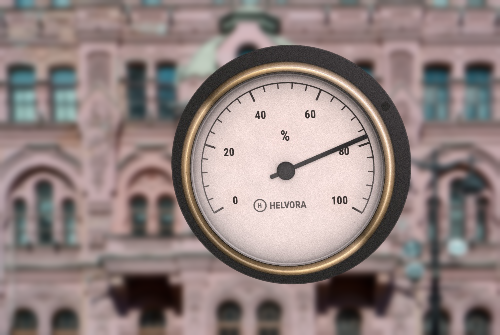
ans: {"value": 78, "unit": "%"}
